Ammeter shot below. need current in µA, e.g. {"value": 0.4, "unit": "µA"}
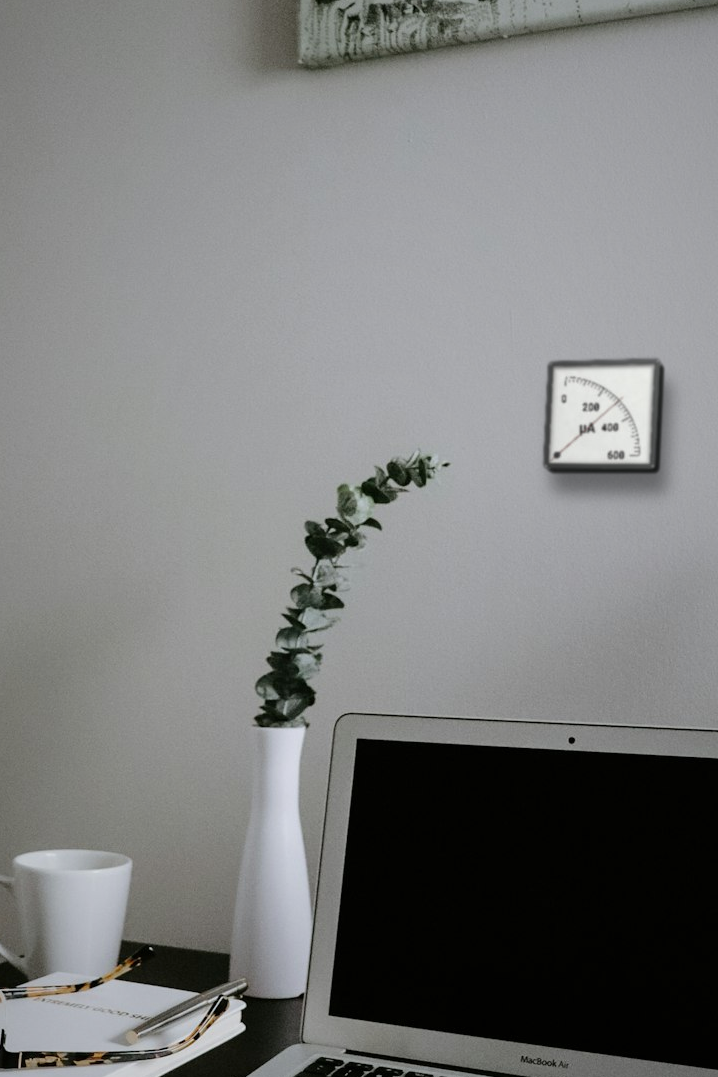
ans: {"value": 300, "unit": "µA"}
